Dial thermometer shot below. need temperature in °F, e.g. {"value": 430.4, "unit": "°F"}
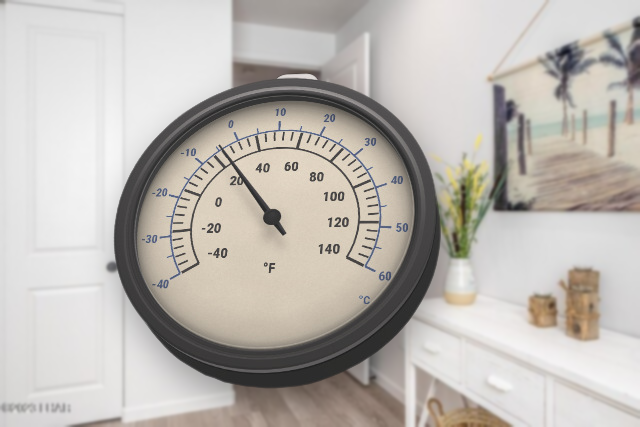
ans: {"value": 24, "unit": "°F"}
